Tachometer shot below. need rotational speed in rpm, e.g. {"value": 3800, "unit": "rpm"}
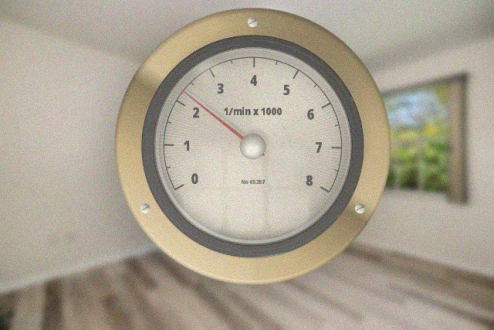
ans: {"value": 2250, "unit": "rpm"}
